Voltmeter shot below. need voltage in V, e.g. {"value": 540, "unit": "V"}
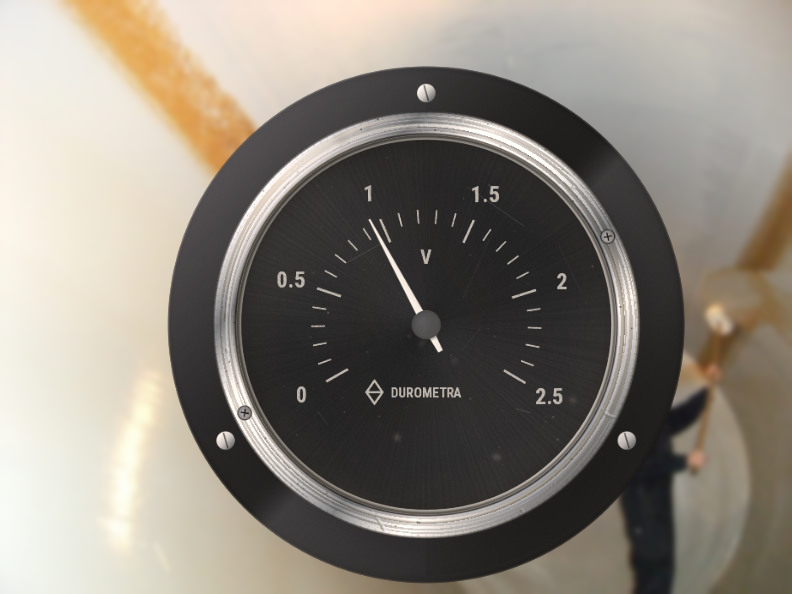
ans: {"value": 0.95, "unit": "V"}
